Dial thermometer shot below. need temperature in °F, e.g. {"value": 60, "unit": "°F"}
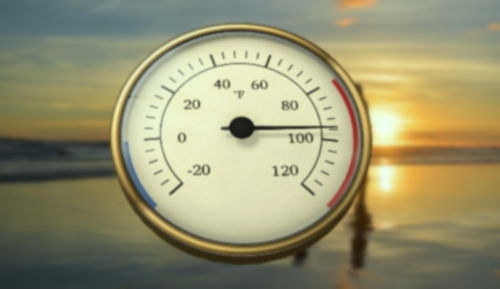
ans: {"value": 96, "unit": "°F"}
